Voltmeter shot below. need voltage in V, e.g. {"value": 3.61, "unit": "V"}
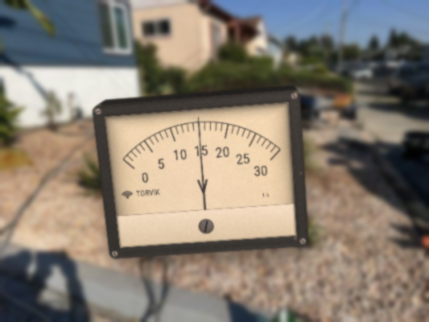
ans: {"value": 15, "unit": "V"}
